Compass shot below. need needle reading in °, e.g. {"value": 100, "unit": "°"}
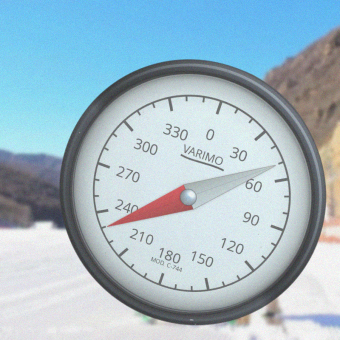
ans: {"value": 230, "unit": "°"}
